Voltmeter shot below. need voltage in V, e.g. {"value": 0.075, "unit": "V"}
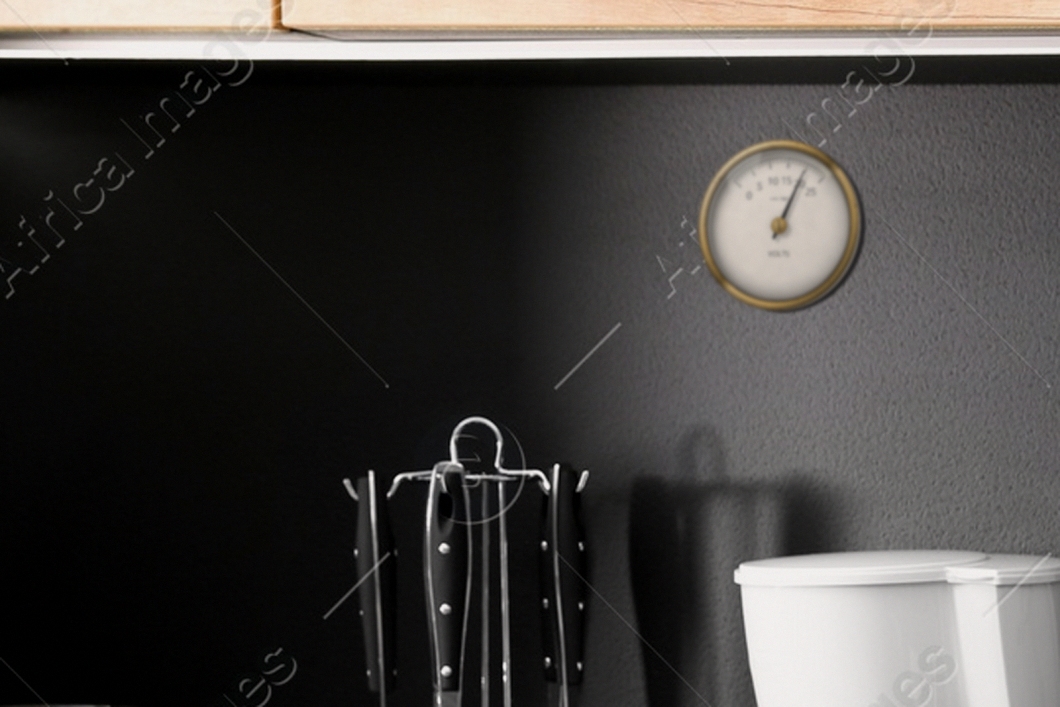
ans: {"value": 20, "unit": "V"}
